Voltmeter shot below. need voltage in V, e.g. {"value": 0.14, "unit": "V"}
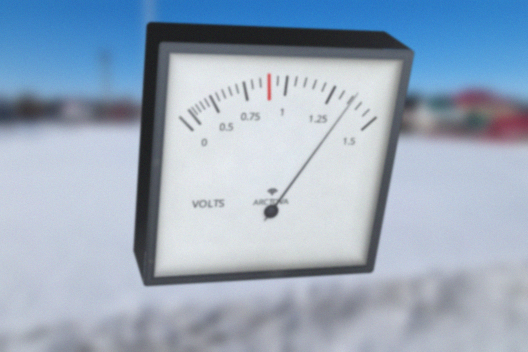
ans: {"value": 1.35, "unit": "V"}
